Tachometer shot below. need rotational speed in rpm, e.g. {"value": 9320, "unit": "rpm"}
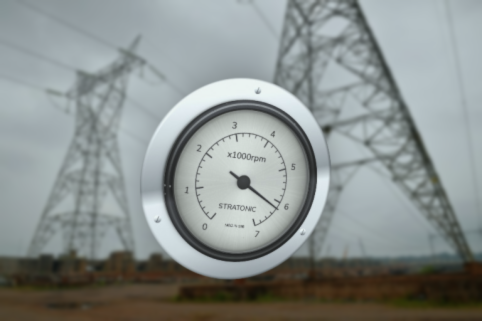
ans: {"value": 6200, "unit": "rpm"}
